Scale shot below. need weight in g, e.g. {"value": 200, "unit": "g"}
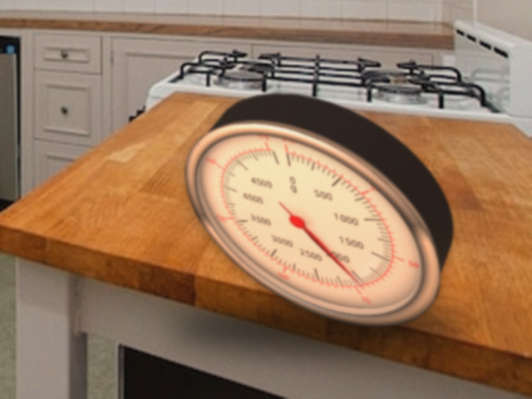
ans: {"value": 2000, "unit": "g"}
